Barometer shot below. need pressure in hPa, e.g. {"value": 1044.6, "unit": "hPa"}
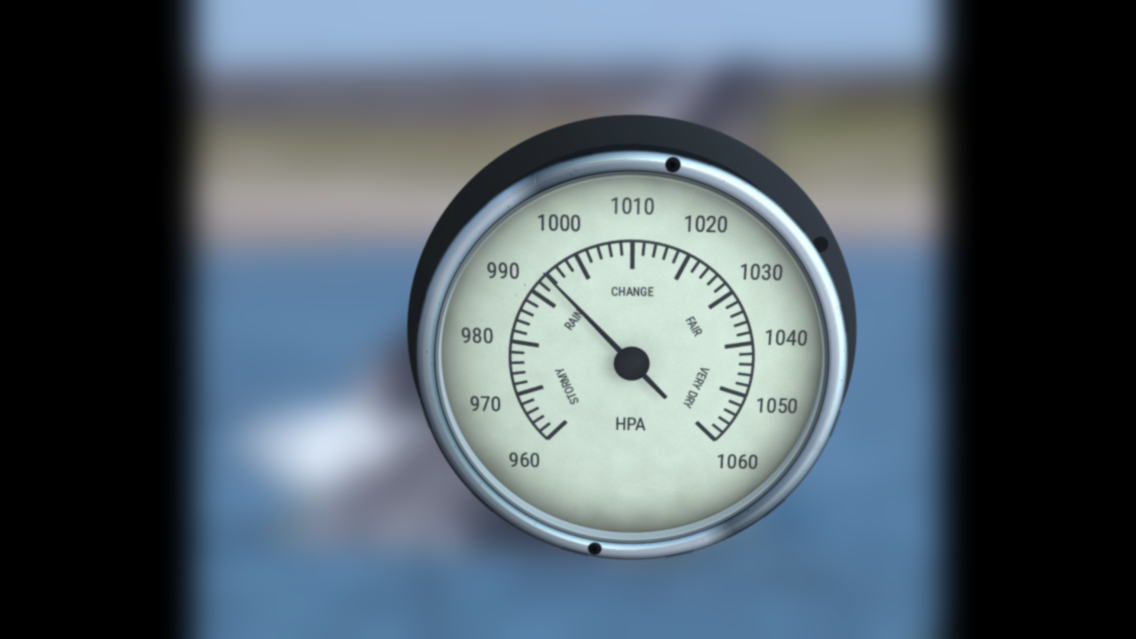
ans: {"value": 994, "unit": "hPa"}
